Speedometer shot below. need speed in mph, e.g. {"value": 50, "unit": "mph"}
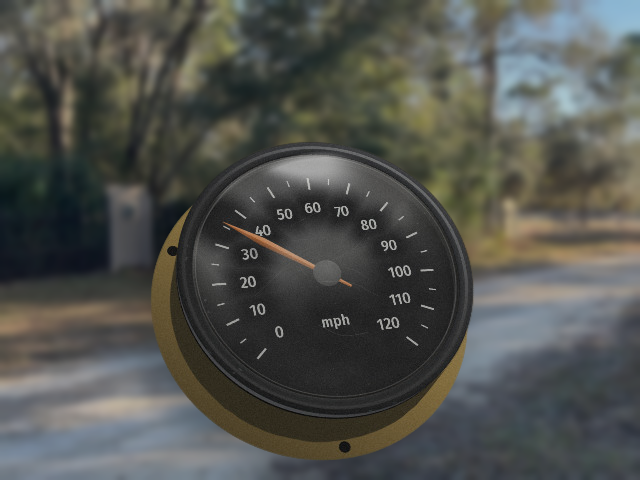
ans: {"value": 35, "unit": "mph"}
